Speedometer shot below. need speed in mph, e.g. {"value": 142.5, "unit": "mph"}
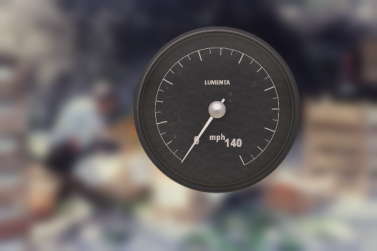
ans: {"value": 0, "unit": "mph"}
